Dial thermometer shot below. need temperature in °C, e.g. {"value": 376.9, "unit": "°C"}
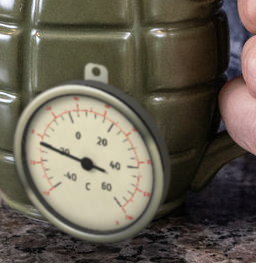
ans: {"value": -20, "unit": "°C"}
